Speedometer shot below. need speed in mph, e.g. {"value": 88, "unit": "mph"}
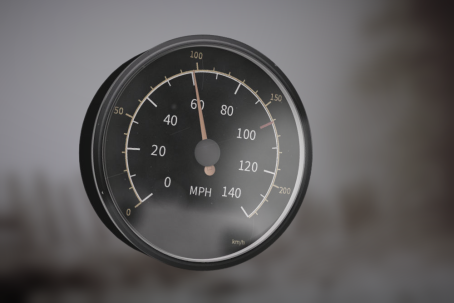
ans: {"value": 60, "unit": "mph"}
